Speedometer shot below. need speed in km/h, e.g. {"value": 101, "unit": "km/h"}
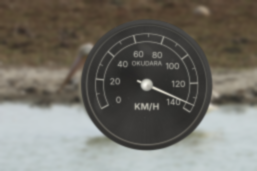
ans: {"value": 135, "unit": "km/h"}
